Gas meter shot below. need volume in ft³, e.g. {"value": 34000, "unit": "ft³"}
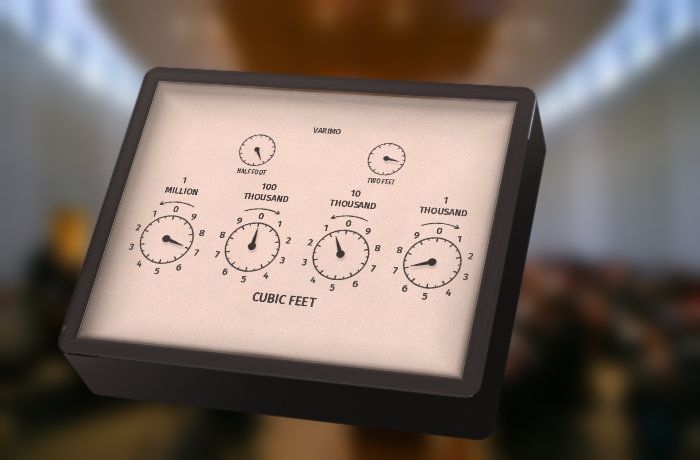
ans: {"value": 700700, "unit": "ft³"}
